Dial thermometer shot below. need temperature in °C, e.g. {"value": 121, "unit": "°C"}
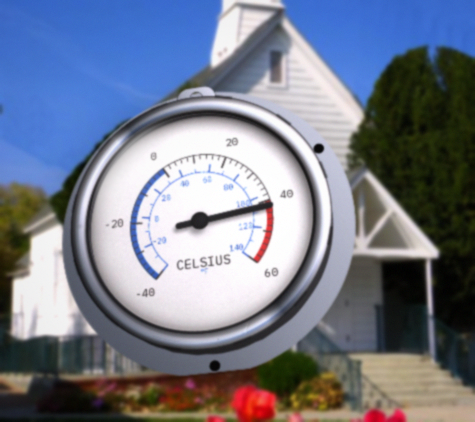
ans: {"value": 42, "unit": "°C"}
